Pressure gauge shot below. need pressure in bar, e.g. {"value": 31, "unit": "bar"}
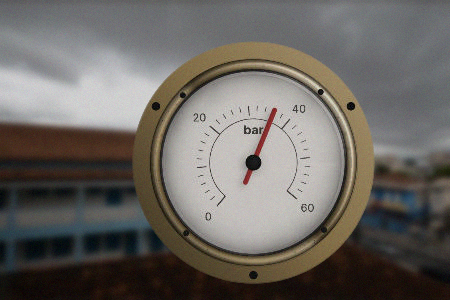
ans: {"value": 36, "unit": "bar"}
